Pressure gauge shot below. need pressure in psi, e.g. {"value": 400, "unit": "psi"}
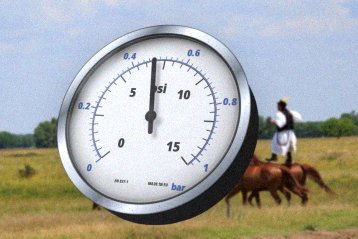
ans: {"value": 7, "unit": "psi"}
